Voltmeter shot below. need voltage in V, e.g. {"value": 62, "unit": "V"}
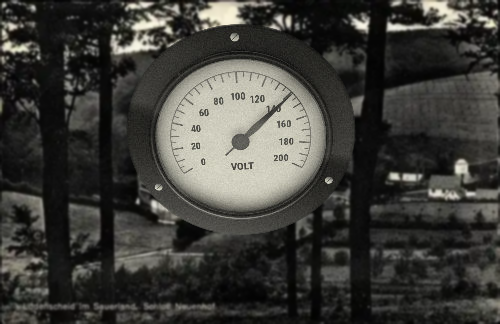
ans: {"value": 140, "unit": "V"}
